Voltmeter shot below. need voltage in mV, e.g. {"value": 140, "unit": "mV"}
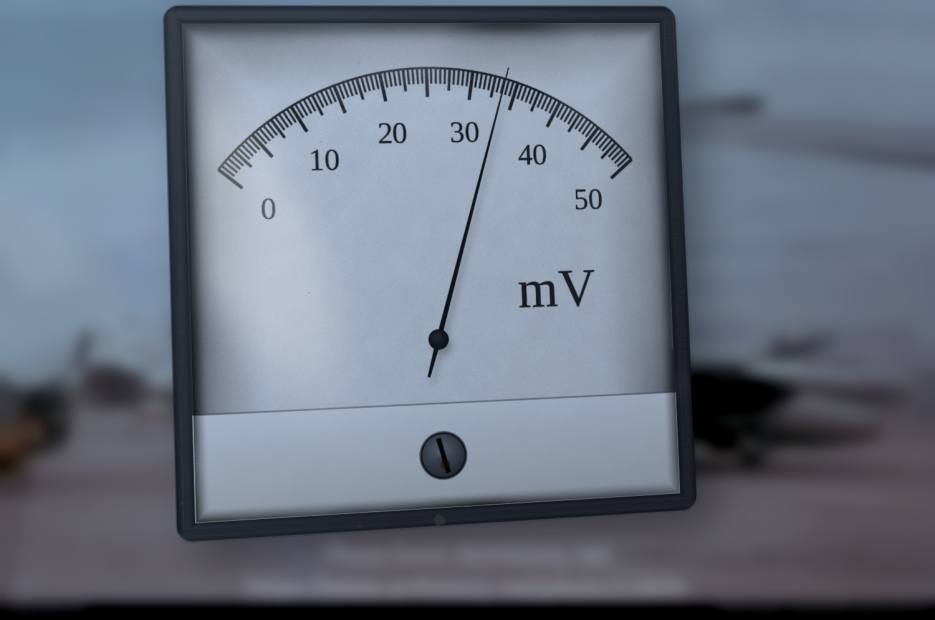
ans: {"value": 33.5, "unit": "mV"}
